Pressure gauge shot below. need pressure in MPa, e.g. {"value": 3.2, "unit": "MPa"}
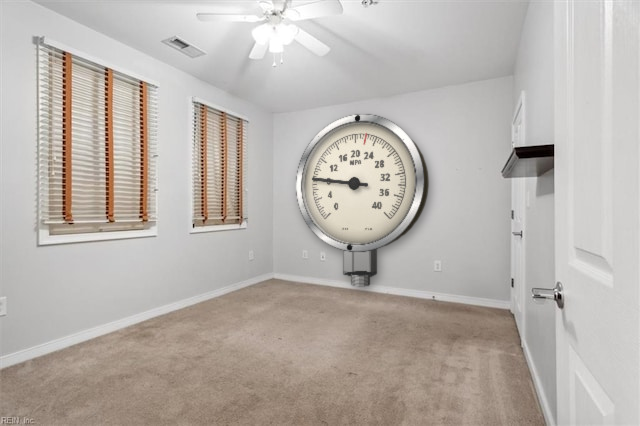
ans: {"value": 8, "unit": "MPa"}
